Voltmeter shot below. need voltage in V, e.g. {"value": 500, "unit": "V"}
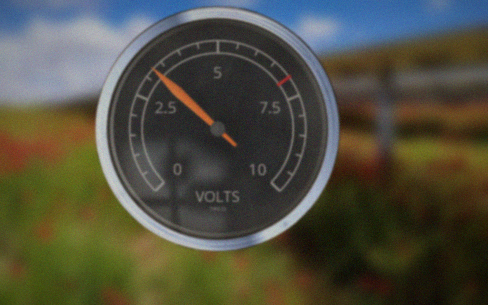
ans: {"value": 3.25, "unit": "V"}
